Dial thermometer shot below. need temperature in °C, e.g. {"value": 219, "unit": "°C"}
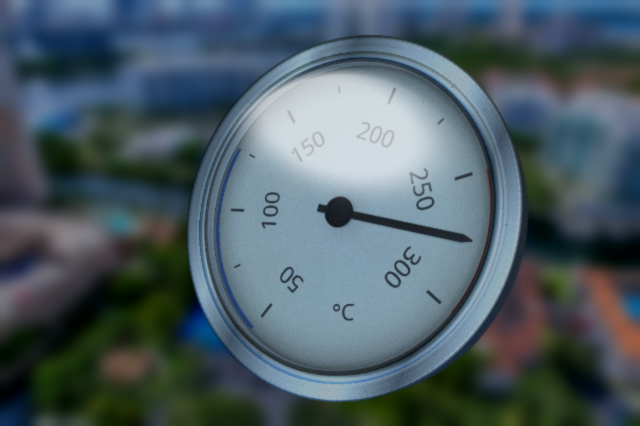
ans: {"value": 275, "unit": "°C"}
